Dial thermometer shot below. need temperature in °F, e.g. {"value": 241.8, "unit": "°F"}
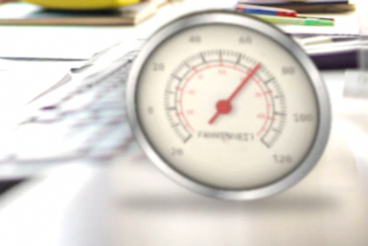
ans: {"value": 70, "unit": "°F"}
